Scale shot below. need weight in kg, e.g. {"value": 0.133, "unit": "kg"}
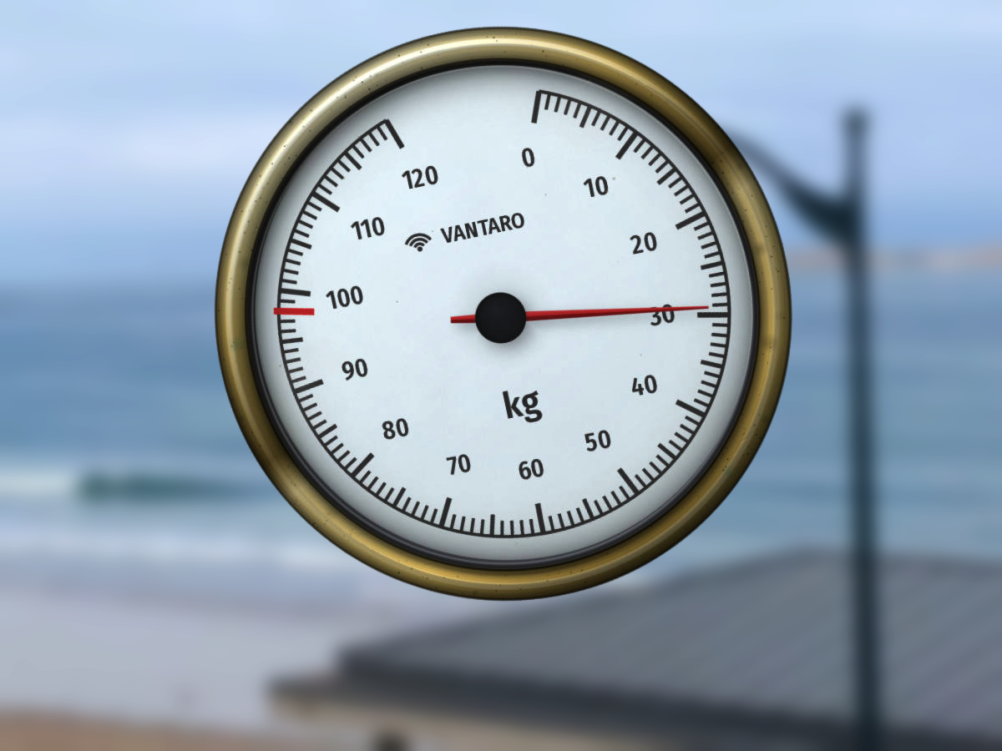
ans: {"value": 29, "unit": "kg"}
